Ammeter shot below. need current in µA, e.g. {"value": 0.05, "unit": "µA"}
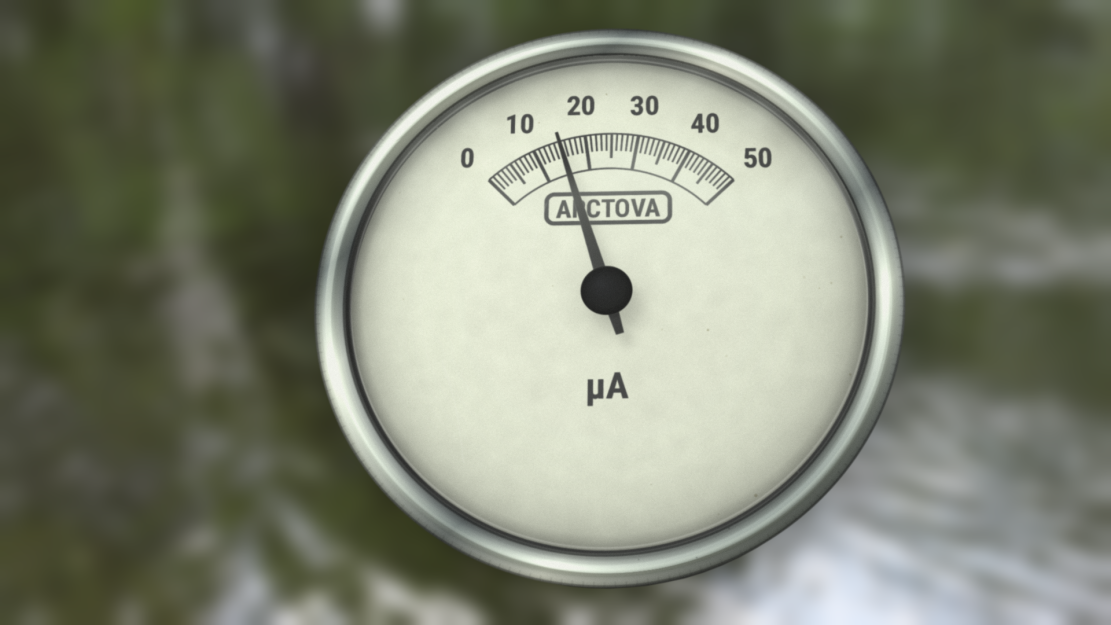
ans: {"value": 15, "unit": "µA"}
